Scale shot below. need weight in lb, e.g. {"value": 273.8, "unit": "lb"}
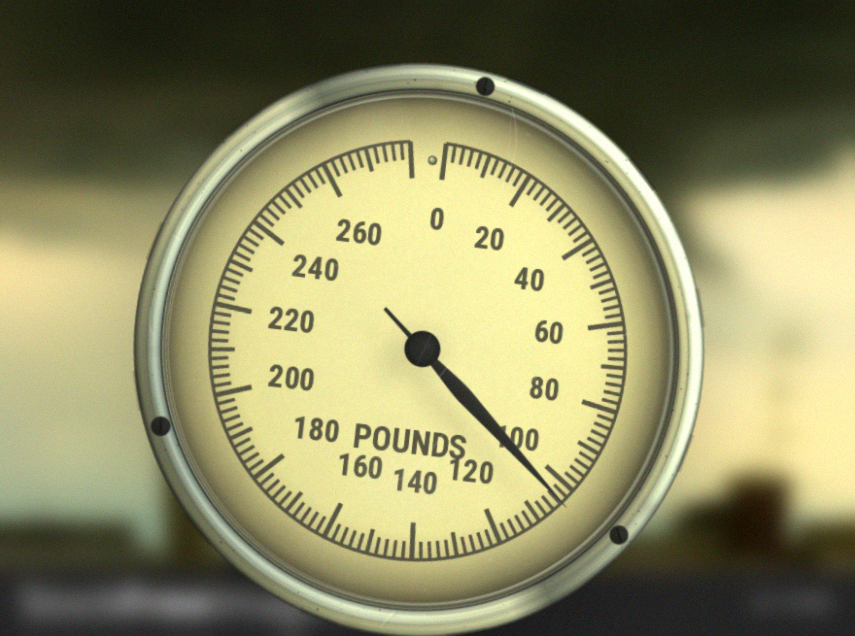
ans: {"value": 104, "unit": "lb"}
